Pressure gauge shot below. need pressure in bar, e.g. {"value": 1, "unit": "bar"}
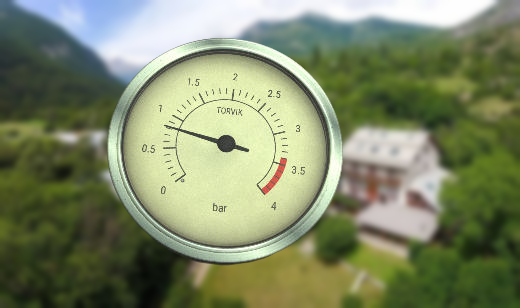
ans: {"value": 0.8, "unit": "bar"}
